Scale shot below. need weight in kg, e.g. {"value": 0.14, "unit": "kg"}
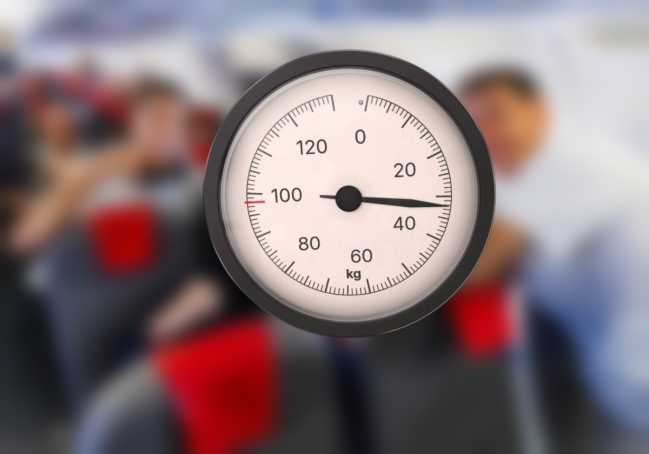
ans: {"value": 32, "unit": "kg"}
